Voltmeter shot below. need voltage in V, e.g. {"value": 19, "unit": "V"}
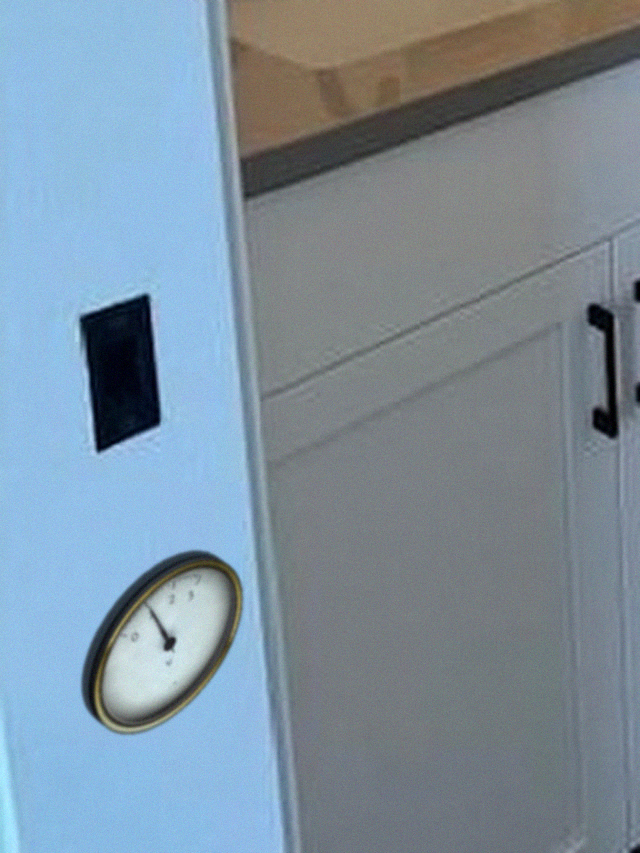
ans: {"value": 1, "unit": "V"}
